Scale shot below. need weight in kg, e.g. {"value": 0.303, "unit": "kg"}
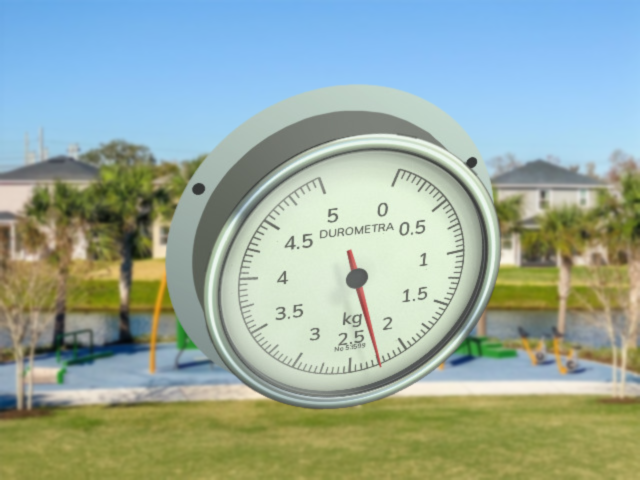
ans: {"value": 2.25, "unit": "kg"}
